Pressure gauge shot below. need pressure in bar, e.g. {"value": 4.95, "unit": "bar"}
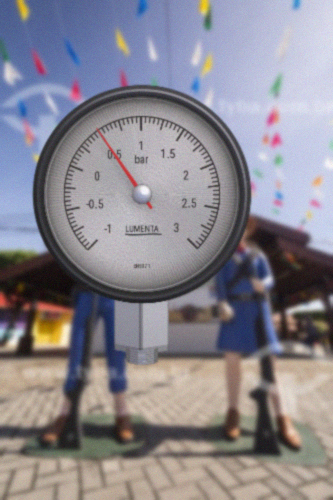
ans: {"value": 0.5, "unit": "bar"}
